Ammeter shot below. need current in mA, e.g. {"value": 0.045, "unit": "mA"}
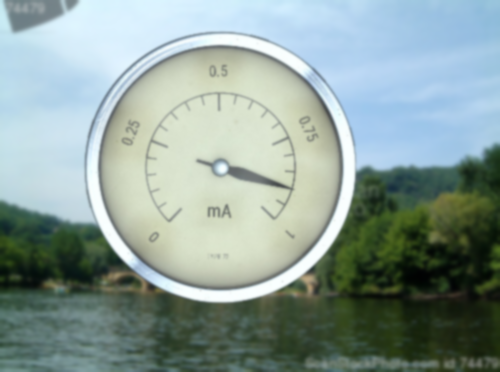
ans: {"value": 0.9, "unit": "mA"}
